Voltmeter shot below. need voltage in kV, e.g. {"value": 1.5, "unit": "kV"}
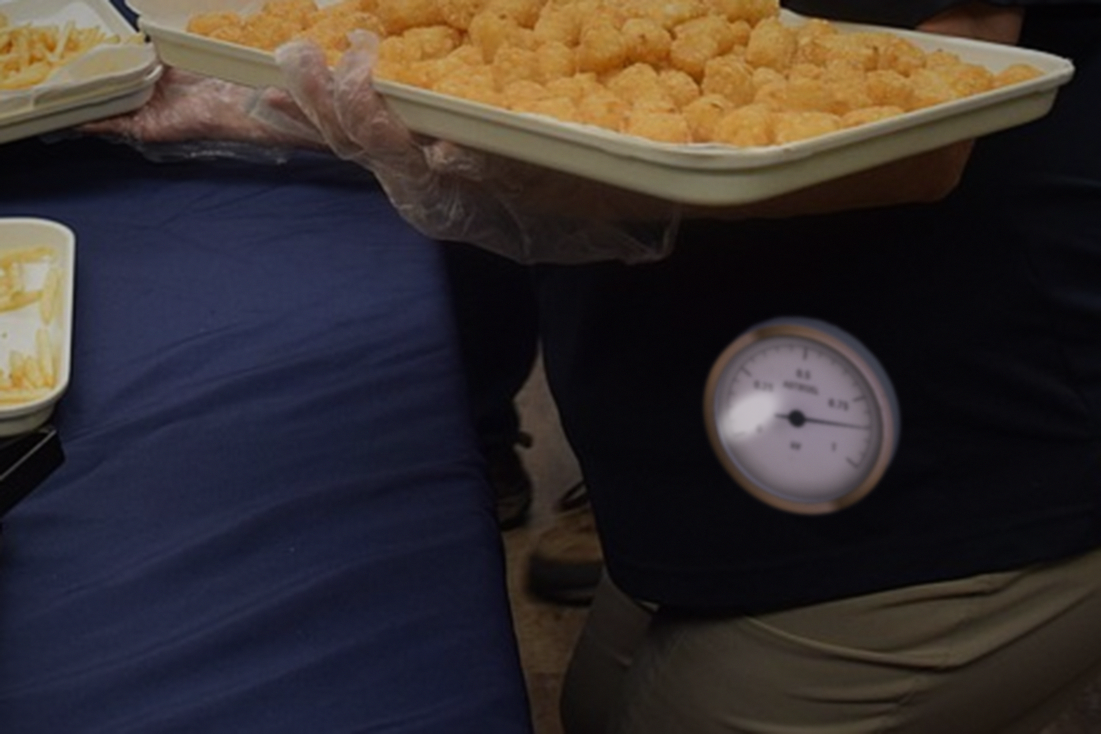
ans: {"value": 0.85, "unit": "kV"}
